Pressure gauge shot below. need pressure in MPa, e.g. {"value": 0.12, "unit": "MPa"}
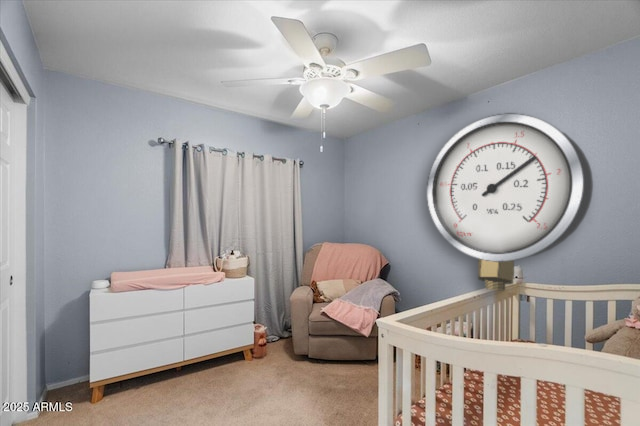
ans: {"value": 0.175, "unit": "MPa"}
